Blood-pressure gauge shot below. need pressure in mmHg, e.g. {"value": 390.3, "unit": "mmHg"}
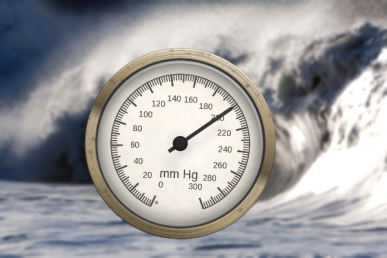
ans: {"value": 200, "unit": "mmHg"}
